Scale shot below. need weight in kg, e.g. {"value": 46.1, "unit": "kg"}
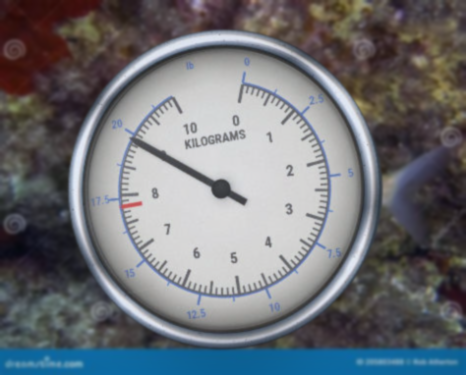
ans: {"value": 9, "unit": "kg"}
